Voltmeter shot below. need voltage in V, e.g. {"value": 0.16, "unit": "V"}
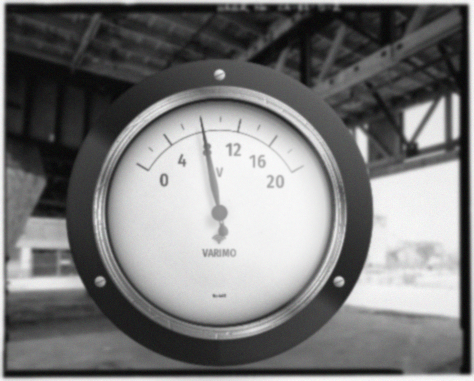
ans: {"value": 8, "unit": "V"}
